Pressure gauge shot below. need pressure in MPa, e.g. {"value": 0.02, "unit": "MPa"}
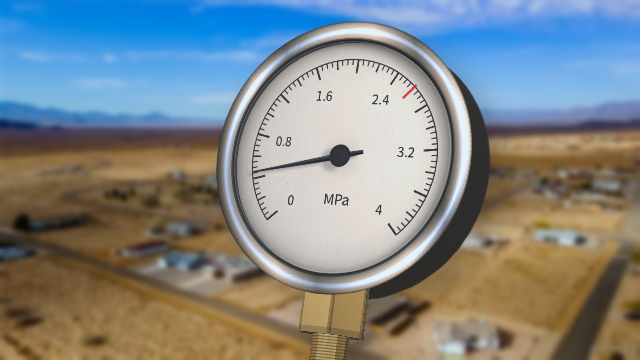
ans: {"value": 0.45, "unit": "MPa"}
